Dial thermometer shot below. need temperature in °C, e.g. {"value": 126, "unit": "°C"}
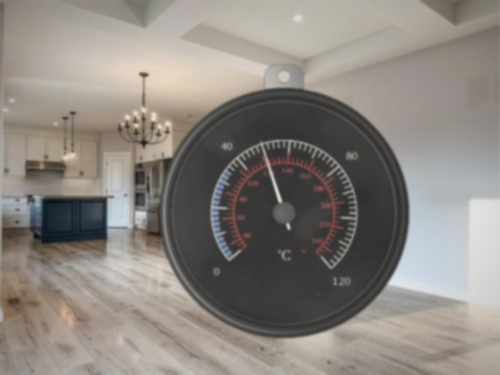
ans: {"value": 50, "unit": "°C"}
